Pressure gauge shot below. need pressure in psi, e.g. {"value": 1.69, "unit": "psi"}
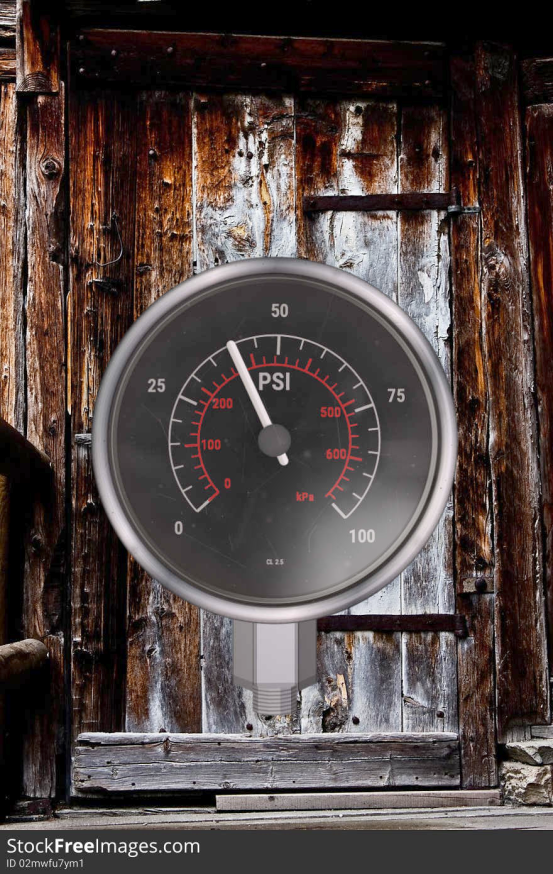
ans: {"value": 40, "unit": "psi"}
